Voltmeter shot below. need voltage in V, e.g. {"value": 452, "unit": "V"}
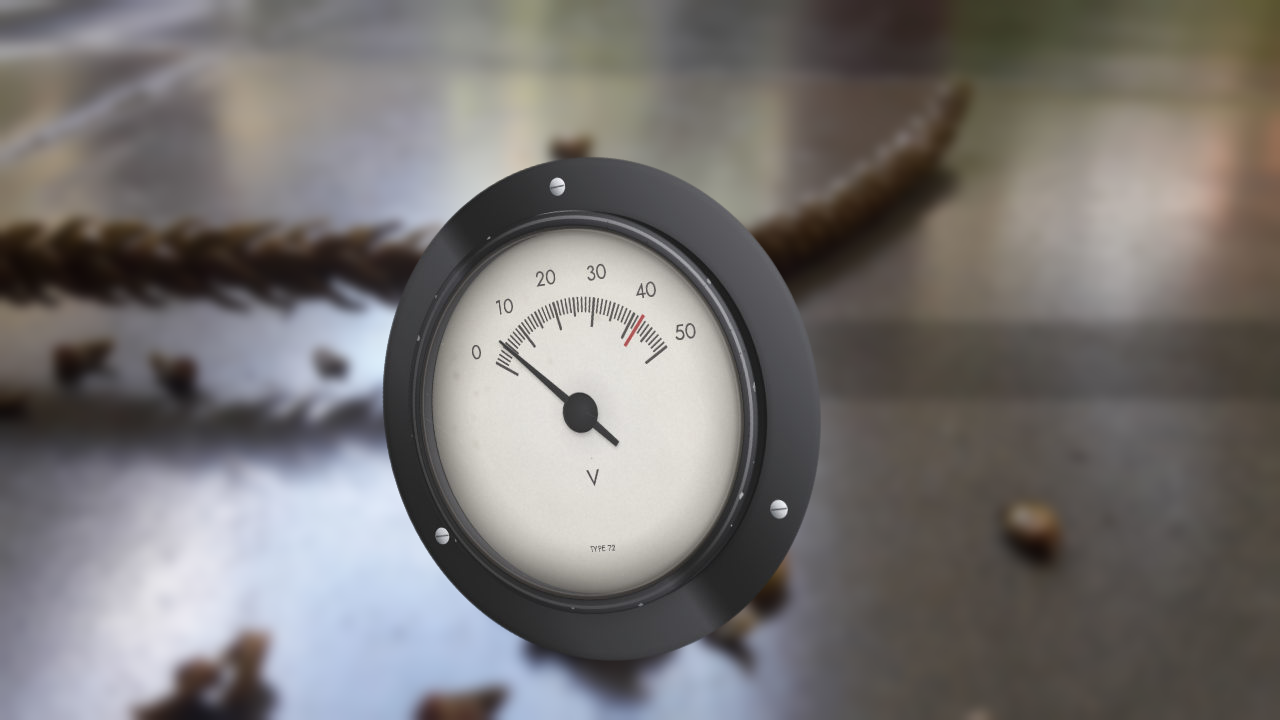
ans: {"value": 5, "unit": "V"}
